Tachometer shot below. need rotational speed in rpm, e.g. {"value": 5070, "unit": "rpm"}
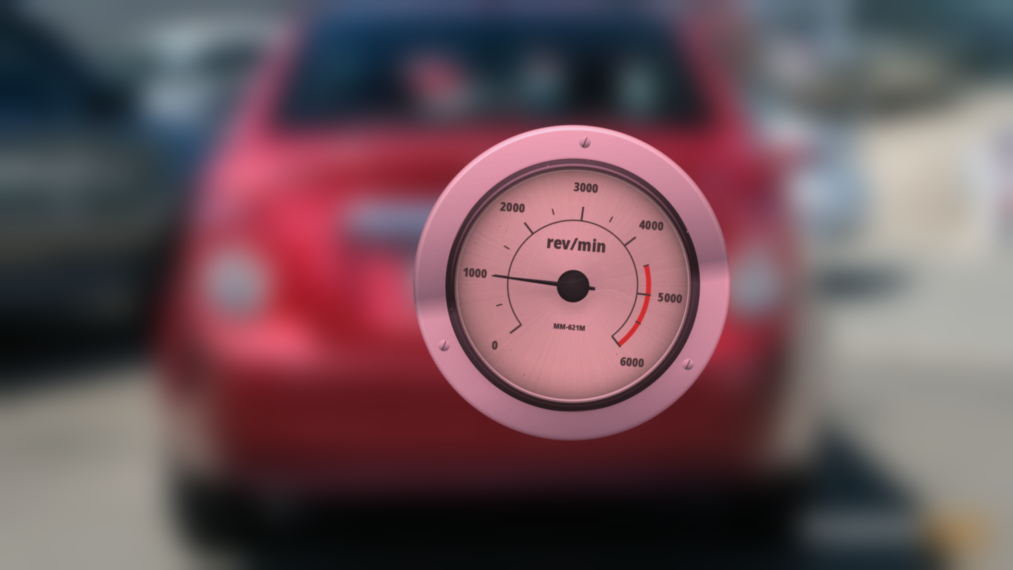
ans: {"value": 1000, "unit": "rpm"}
